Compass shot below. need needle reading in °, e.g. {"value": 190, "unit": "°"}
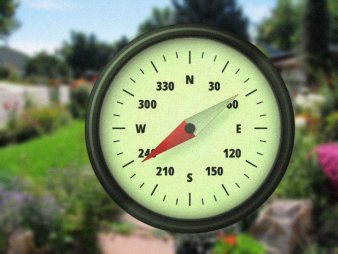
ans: {"value": 235, "unit": "°"}
